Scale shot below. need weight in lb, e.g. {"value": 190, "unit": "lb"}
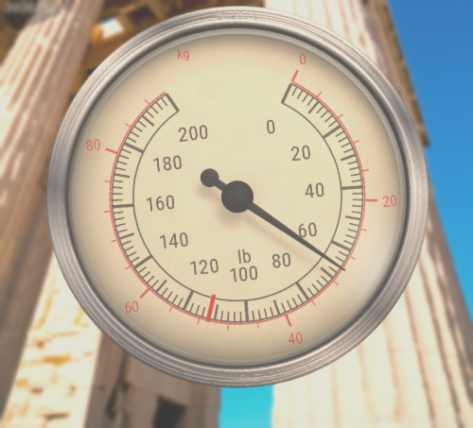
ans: {"value": 66, "unit": "lb"}
